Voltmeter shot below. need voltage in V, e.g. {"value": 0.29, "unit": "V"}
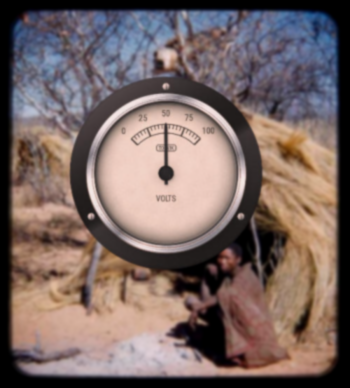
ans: {"value": 50, "unit": "V"}
